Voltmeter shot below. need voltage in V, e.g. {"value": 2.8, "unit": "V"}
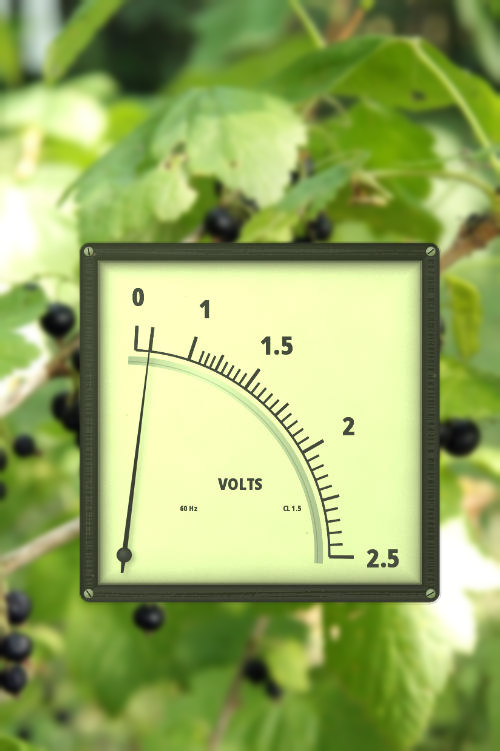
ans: {"value": 0.5, "unit": "V"}
